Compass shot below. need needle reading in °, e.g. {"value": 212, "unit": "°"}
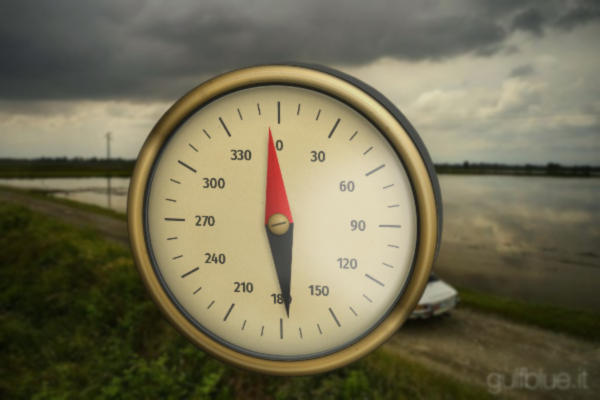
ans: {"value": 355, "unit": "°"}
